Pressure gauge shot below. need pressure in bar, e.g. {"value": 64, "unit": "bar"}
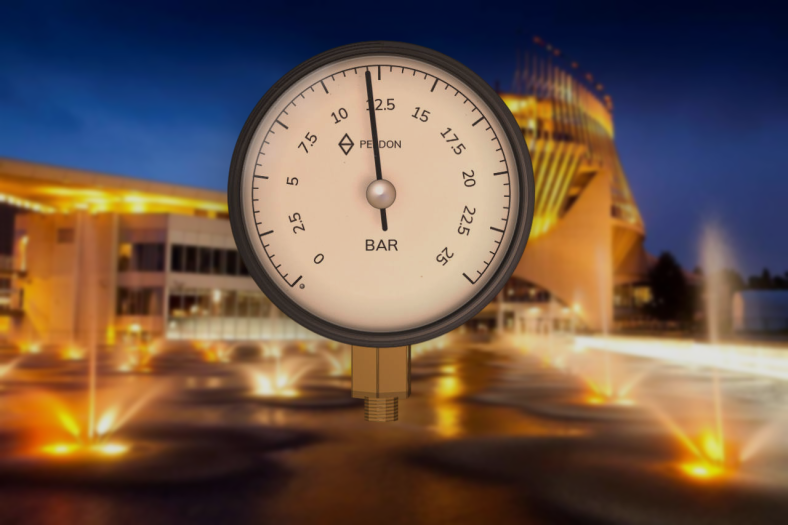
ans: {"value": 12, "unit": "bar"}
